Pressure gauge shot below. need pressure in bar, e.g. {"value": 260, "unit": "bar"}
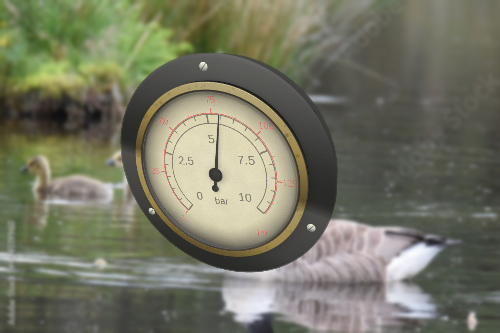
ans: {"value": 5.5, "unit": "bar"}
